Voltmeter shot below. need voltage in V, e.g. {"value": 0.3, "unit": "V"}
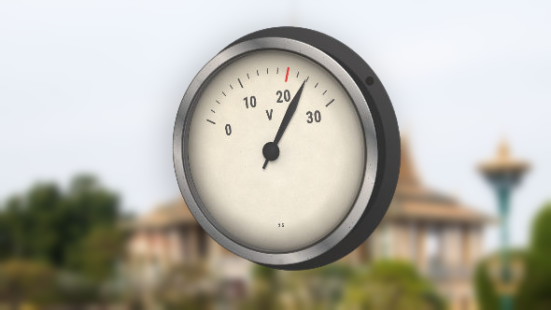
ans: {"value": 24, "unit": "V"}
